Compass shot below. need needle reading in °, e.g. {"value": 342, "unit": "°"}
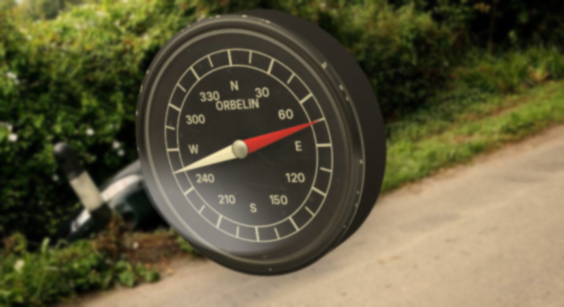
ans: {"value": 75, "unit": "°"}
